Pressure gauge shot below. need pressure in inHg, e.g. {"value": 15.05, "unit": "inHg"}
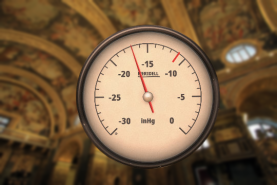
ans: {"value": -17, "unit": "inHg"}
